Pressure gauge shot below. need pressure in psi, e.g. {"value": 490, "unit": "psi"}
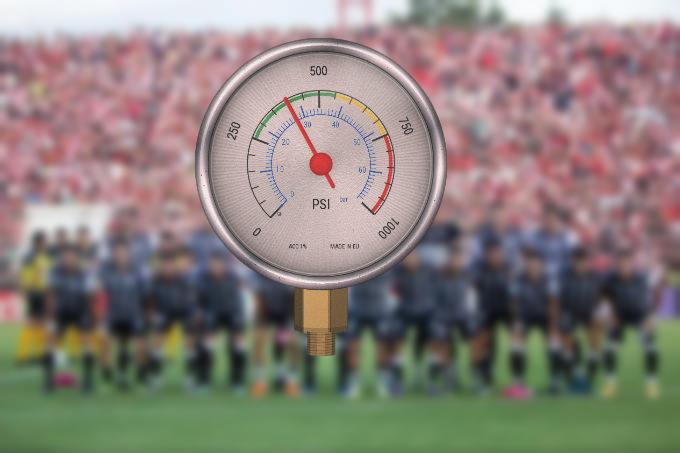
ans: {"value": 400, "unit": "psi"}
